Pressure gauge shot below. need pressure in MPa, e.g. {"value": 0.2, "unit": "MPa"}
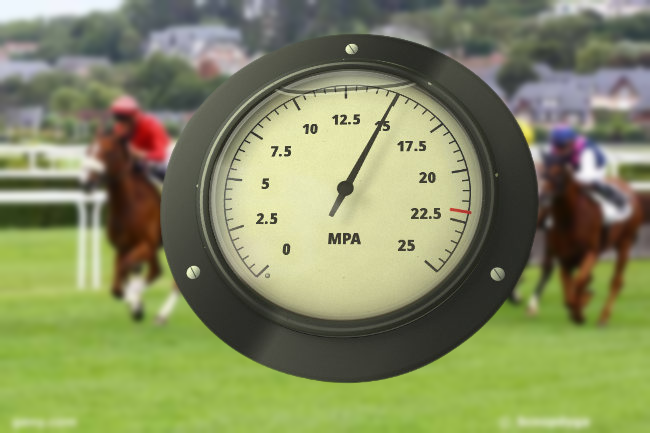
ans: {"value": 15, "unit": "MPa"}
